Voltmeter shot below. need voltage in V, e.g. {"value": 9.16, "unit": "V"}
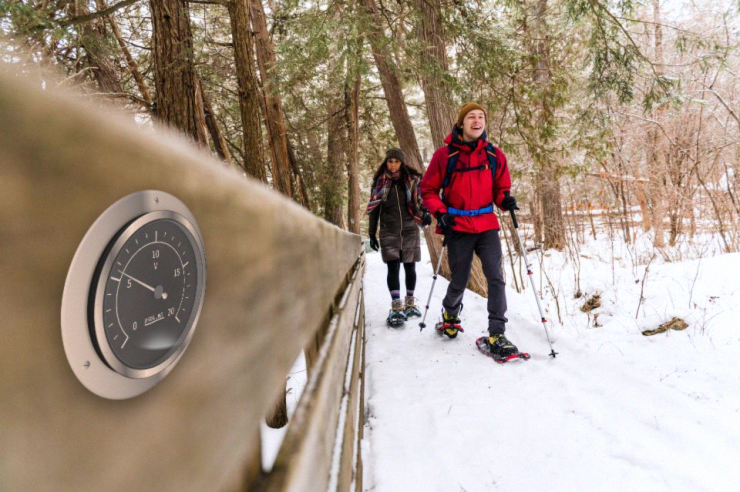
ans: {"value": 5.5, "unit": "V"}
